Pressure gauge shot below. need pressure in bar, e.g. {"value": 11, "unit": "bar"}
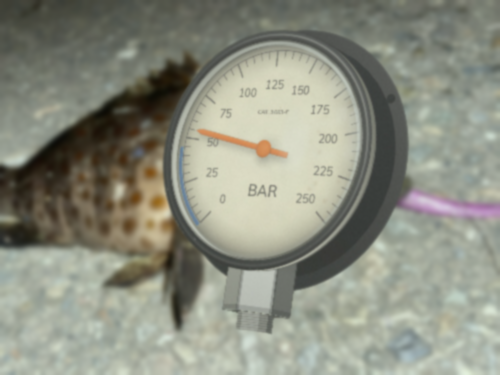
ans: {"value": 55, "unit": "bar"}
